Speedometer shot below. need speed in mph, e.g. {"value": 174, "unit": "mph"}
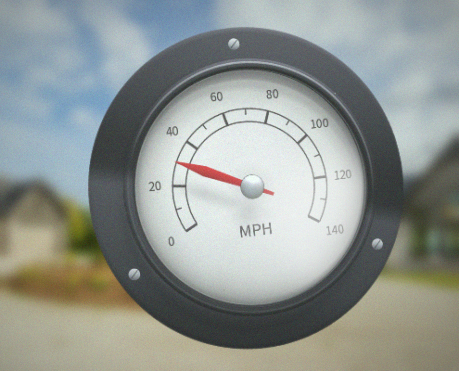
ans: {"value": 30, "unit": "mph"}
